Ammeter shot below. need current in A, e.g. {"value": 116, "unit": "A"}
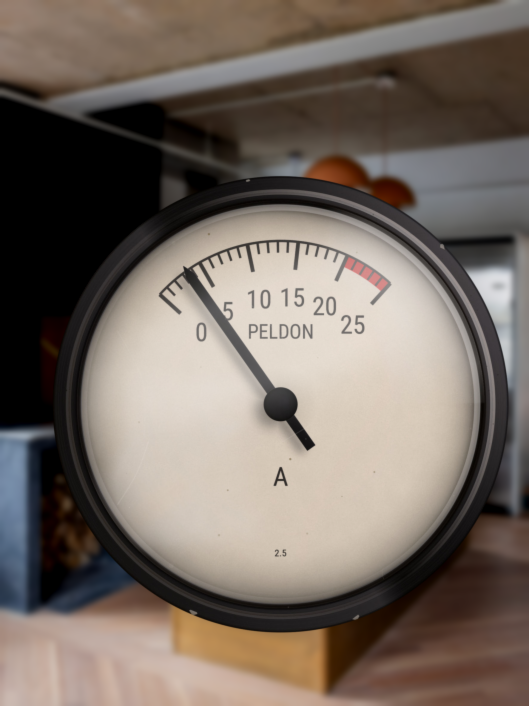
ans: {"value": 3.5, "unit": "A"}
